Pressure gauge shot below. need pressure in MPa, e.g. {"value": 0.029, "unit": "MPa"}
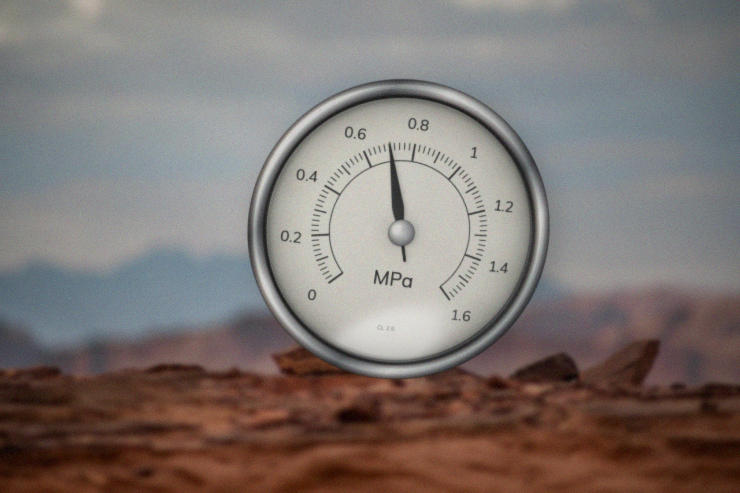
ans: {"value": 0.7, "unit": "MPa"}
